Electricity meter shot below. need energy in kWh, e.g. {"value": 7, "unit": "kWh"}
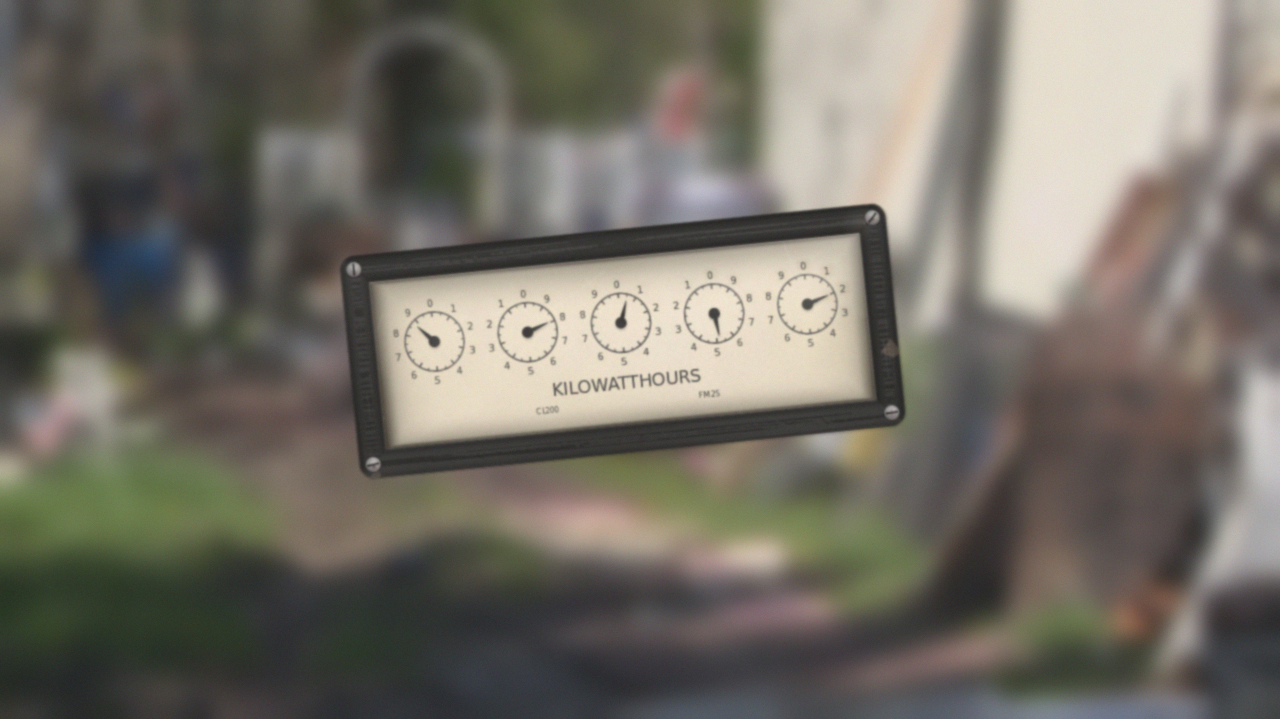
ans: {"value": 88052, "unit": "kWh"}
